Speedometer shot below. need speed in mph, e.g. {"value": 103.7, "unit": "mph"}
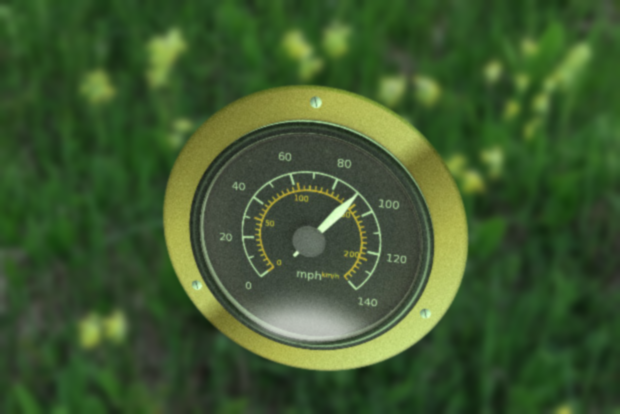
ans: {"value": 90, "unit": "mph"}
